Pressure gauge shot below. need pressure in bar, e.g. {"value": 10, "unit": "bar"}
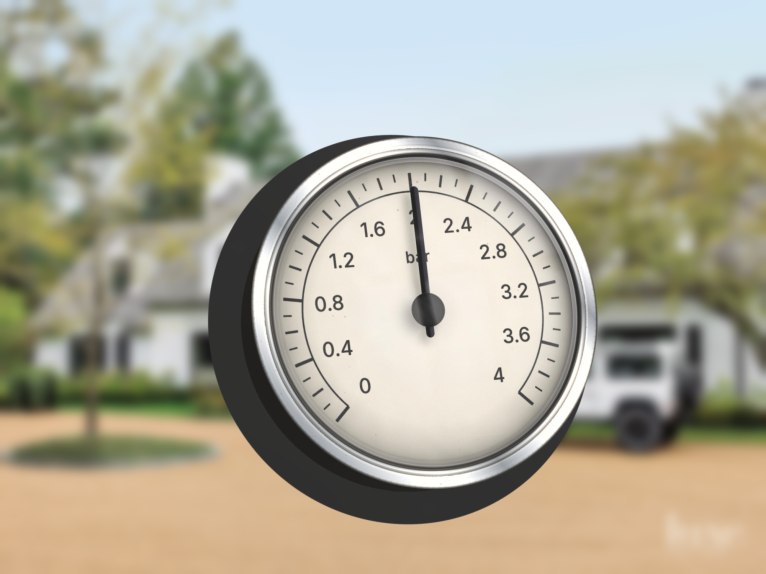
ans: {"value": 2, "unit": "bar"}
